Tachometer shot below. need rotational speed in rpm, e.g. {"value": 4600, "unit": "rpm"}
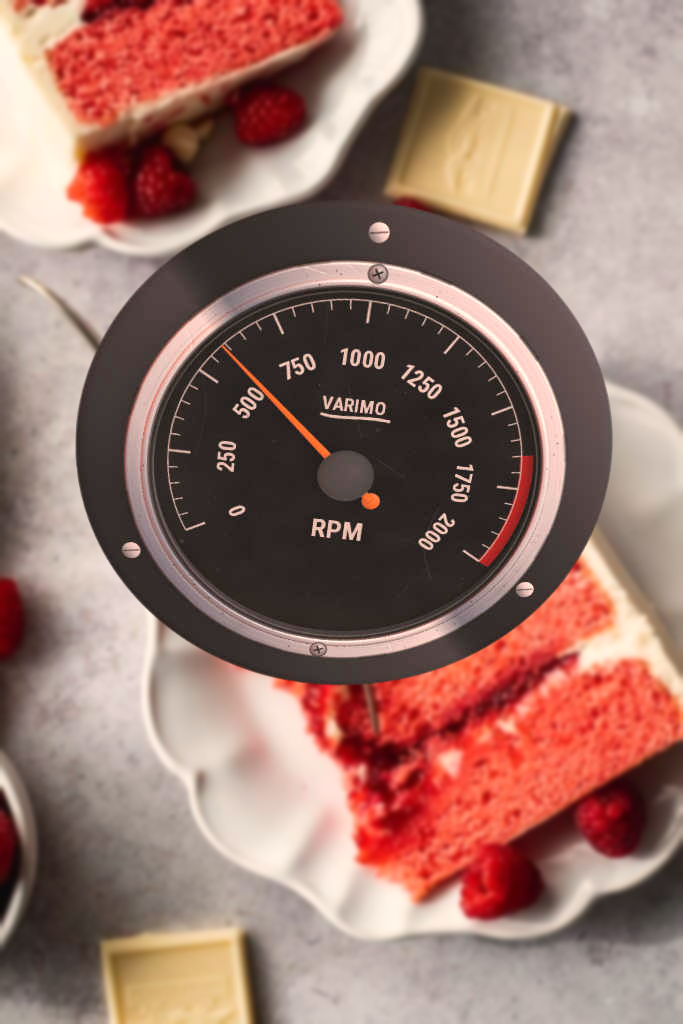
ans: {"value": 600, "unit": "rpm"}
